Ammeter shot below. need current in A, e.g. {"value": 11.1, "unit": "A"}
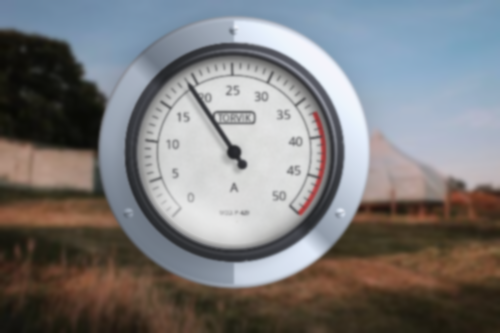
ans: {"value": 19, "unit": "A"}
